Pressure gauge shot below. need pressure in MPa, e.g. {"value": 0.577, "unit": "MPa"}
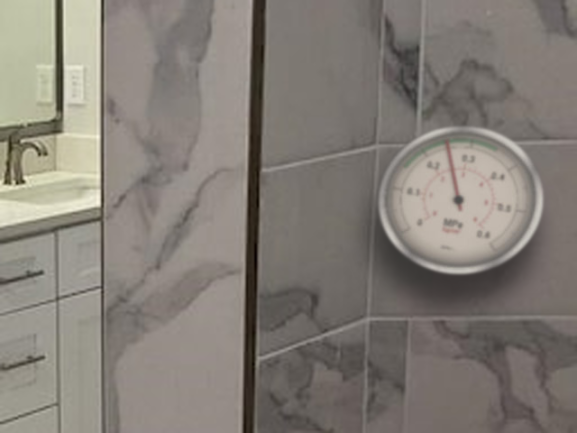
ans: {"value": 0.25, "unit": "MPa"}
